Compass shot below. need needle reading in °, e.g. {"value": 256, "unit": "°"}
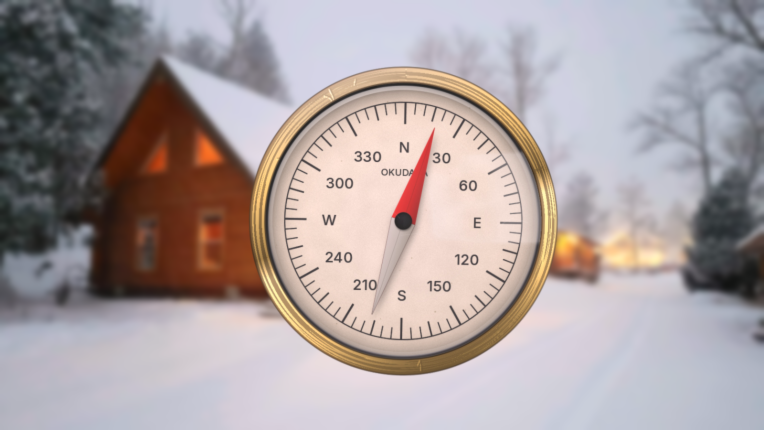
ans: {"value": 17.5, "unit": "°"}
